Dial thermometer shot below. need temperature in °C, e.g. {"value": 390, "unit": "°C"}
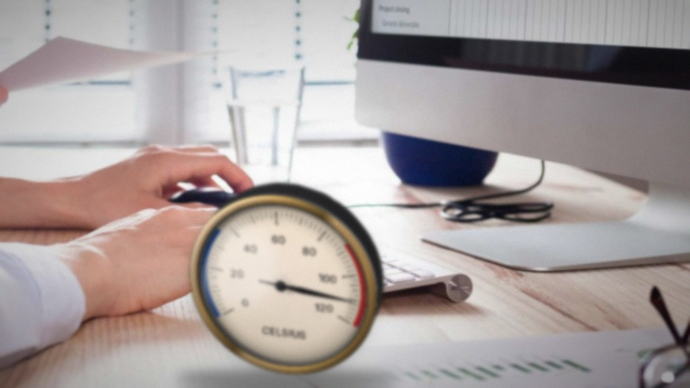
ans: {"value": 110, "unit": "°C"}
